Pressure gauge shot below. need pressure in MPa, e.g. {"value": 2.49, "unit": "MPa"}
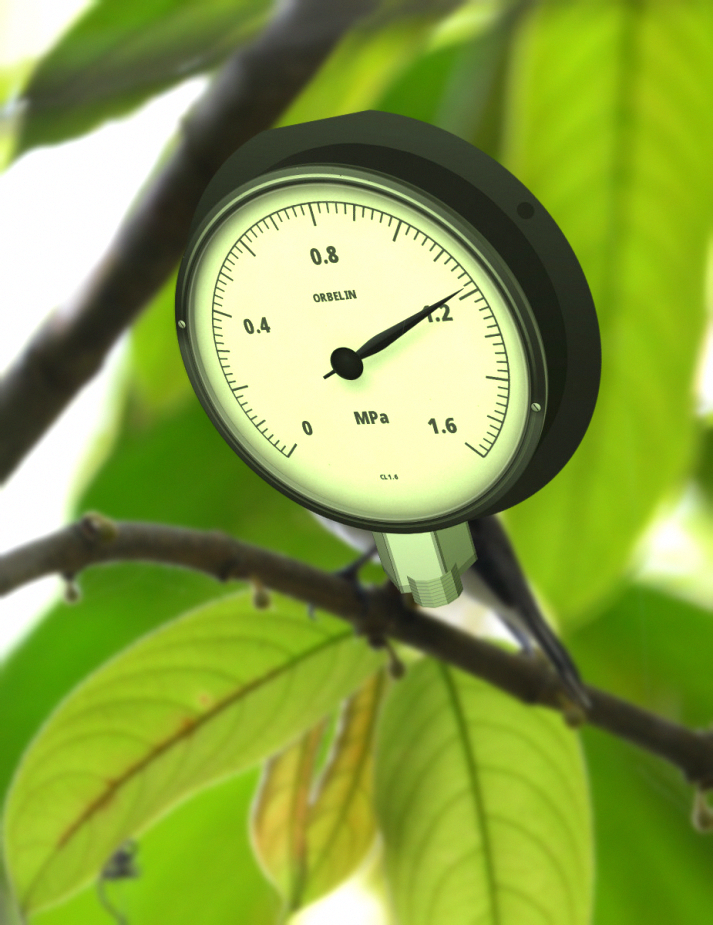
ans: {"value": 1.18, "unit": "MPa"}
